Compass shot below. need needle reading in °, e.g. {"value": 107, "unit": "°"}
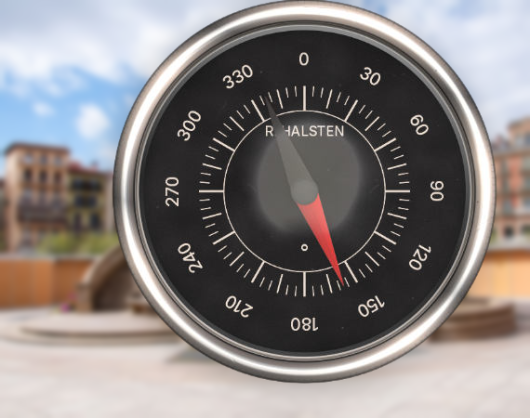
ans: {"value": 157.5, "unit": "°"}
